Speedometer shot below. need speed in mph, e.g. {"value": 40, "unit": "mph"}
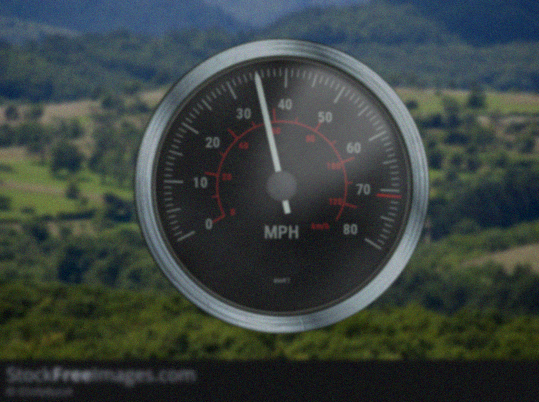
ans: {"value": 35, "unit": "mph"}
